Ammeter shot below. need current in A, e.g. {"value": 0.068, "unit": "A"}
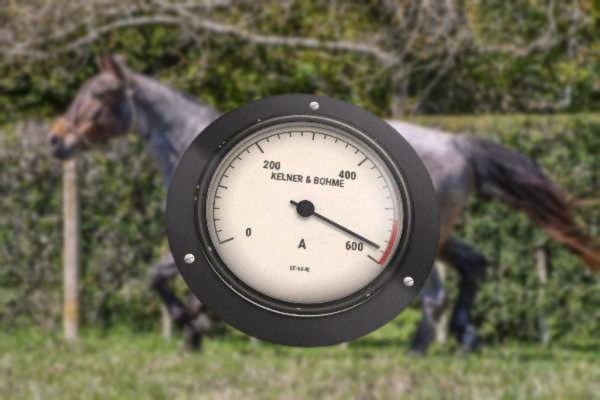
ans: {"value": 580, "unit": "A"}
